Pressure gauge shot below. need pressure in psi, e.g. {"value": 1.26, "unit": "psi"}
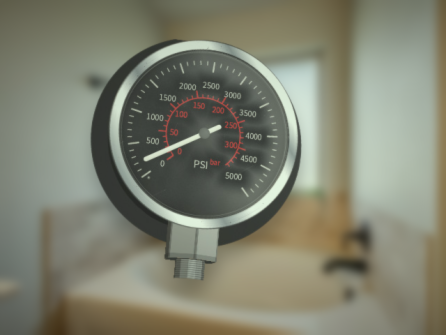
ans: {"value": 200, "unit": "psi"}
